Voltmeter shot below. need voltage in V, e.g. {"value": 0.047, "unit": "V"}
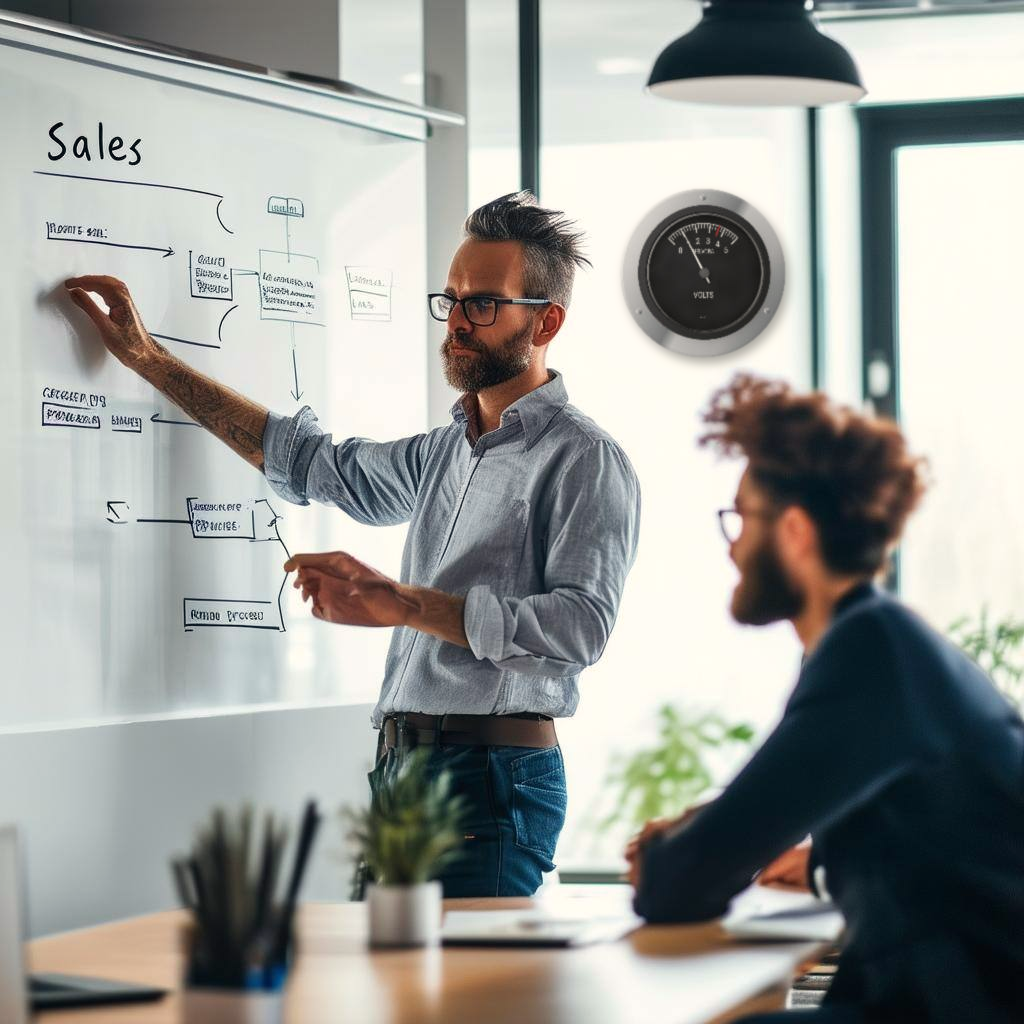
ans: {"value": 1, "unit": "V"}
